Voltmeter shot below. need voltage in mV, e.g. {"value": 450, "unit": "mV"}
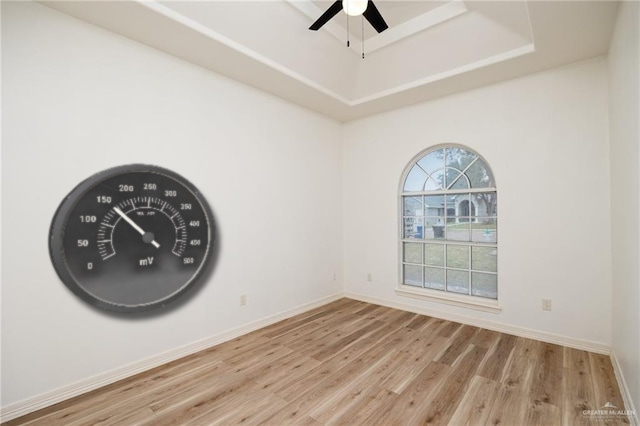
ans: {"value": 150, "unit": "mV"}
